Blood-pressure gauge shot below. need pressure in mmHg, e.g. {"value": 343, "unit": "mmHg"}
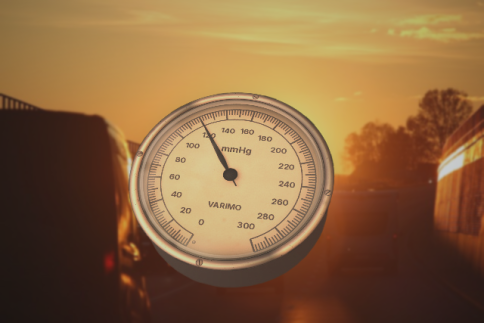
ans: {"value": 120, "unit": "mmHg"}
